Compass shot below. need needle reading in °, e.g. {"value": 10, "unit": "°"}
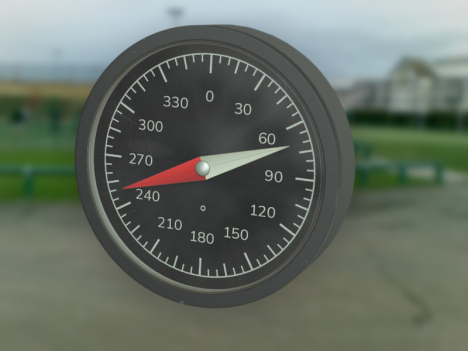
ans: {"value": 250, "unit": "°"}
